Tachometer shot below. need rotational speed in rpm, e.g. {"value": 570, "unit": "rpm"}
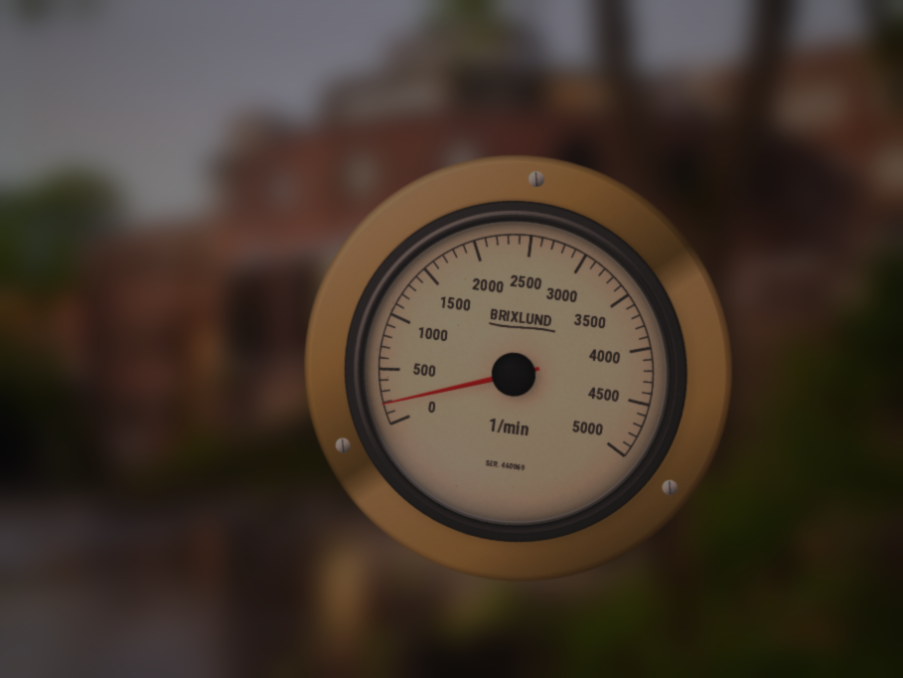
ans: {"value": 200, "unit": "rpm"}
